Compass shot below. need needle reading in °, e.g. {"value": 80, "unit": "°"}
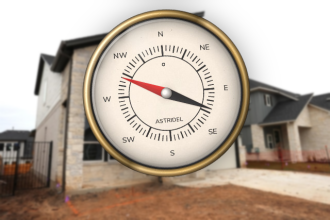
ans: {"value": 295, "unit": "°"}
